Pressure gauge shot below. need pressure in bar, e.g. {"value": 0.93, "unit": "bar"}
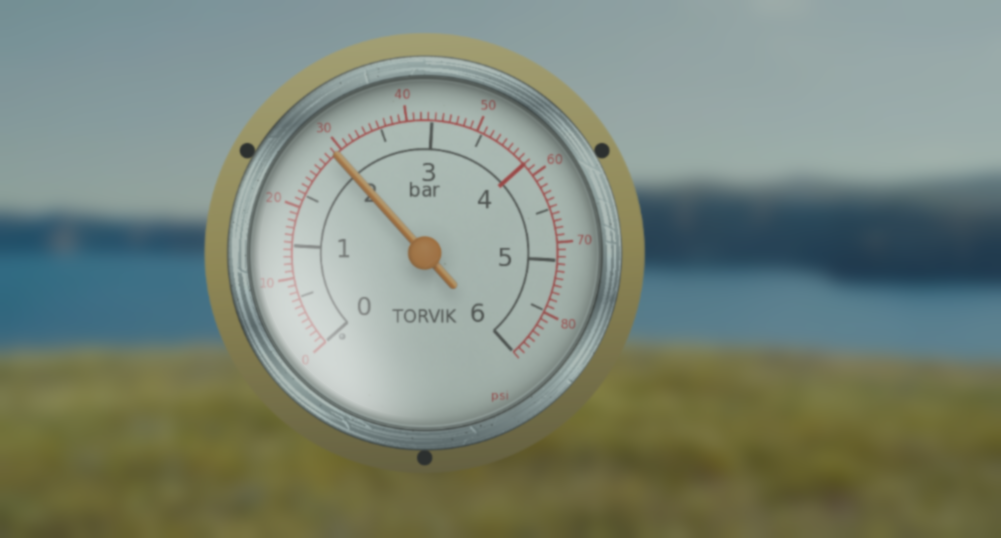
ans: {"value": 2, "unit": "bar"}
